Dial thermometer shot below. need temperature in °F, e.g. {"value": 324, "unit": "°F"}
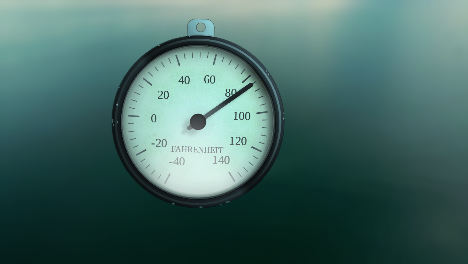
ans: {"value": 84, "unit": "°F"}
